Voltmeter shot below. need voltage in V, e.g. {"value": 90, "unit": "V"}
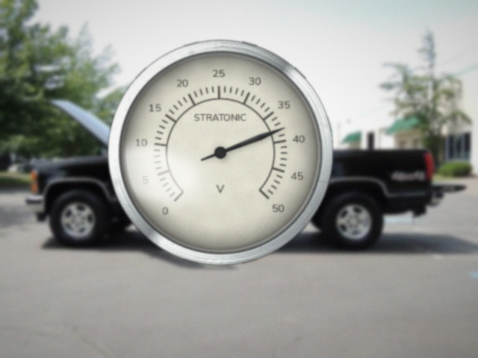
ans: {"value": 38, "unit": "V"}
